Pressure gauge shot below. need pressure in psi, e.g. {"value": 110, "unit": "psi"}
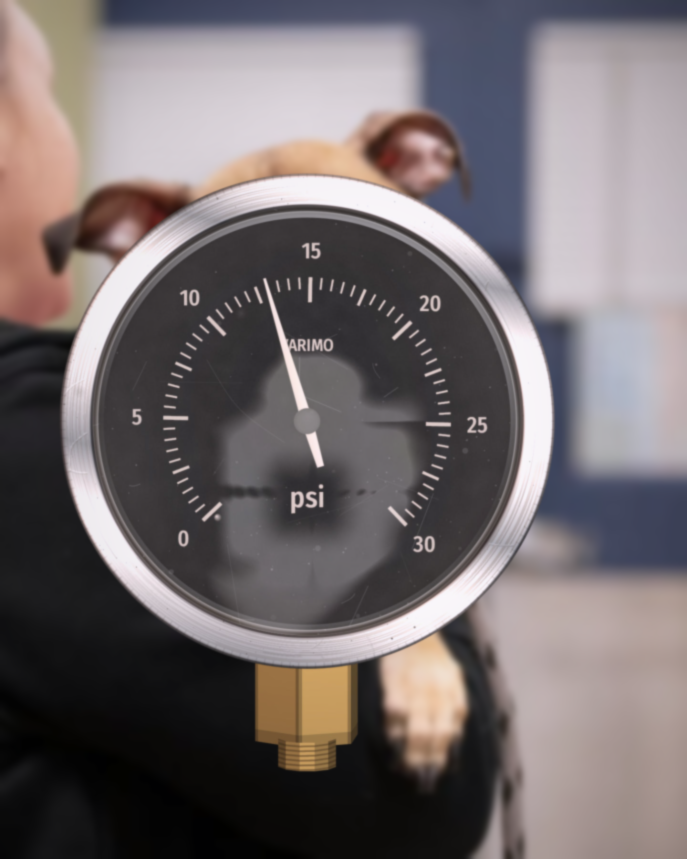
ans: {"value": 13, "unit": "psi"}
